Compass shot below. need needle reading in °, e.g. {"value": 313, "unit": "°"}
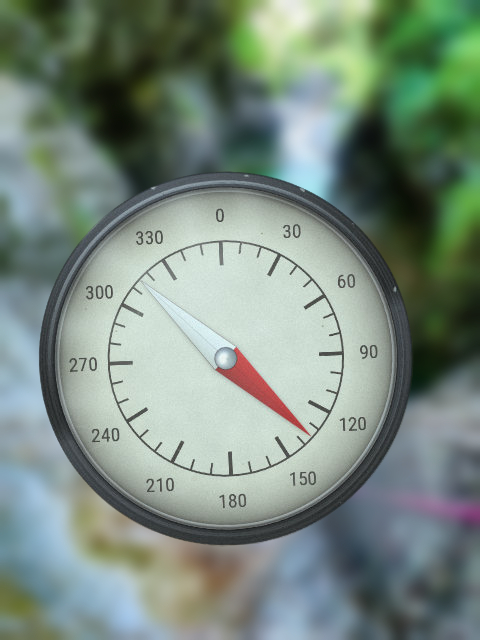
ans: {"value": 135, "unit": "°"}
